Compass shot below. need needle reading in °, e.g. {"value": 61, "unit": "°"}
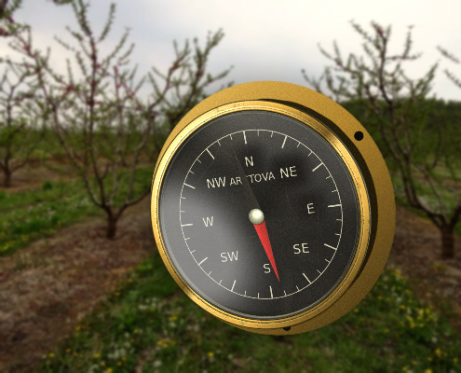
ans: {"value": 170, "unit": "°"}
